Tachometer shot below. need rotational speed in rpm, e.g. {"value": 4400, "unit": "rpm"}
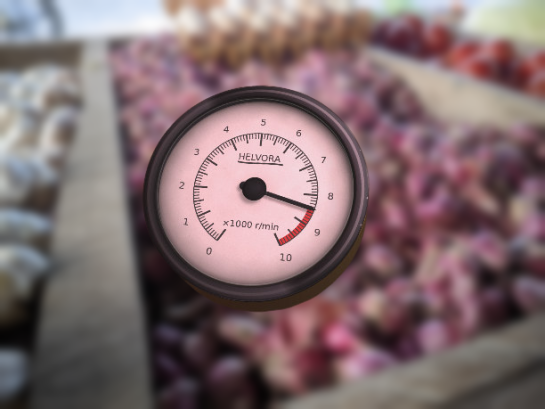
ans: {"value": 8500, "unit": "rpm"}
